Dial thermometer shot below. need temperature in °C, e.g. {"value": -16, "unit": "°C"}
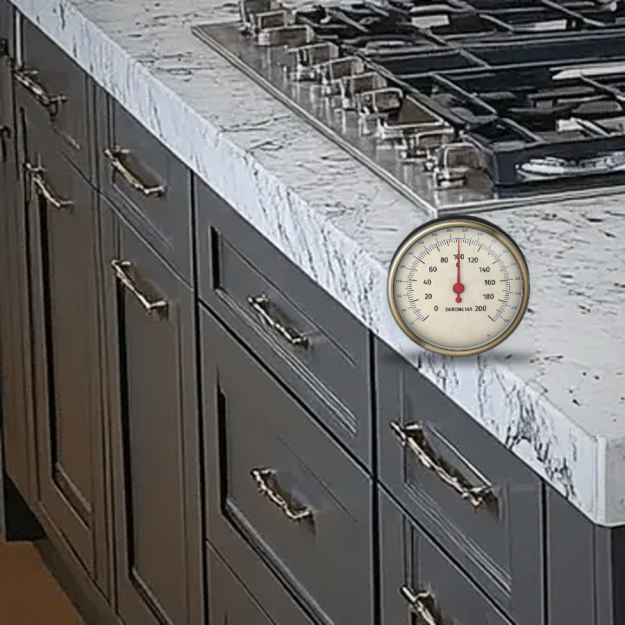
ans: {"value": 100, "unit": "°C"}
